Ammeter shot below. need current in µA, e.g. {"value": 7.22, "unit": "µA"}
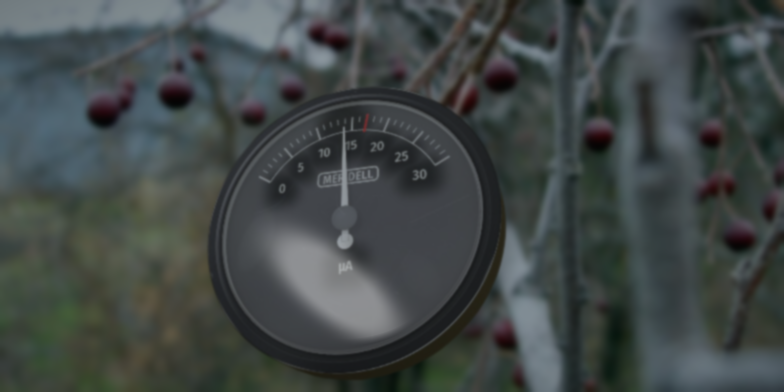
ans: {"value": 14, "unit": "µA"}
